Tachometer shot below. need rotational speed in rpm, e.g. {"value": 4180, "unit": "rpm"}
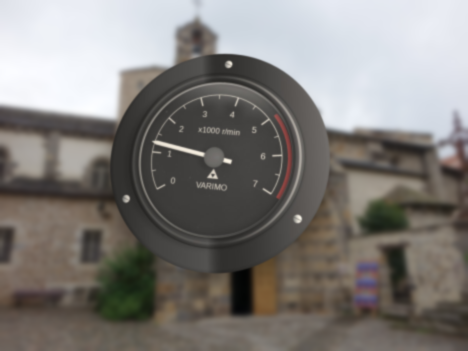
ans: {"value": 1250, "unit": "rpm"}
